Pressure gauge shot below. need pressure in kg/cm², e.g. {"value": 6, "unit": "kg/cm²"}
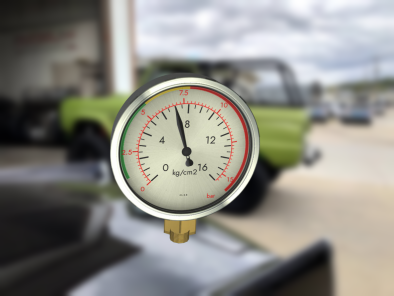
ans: {"value": 7, "unit": "kg/cm²"}
